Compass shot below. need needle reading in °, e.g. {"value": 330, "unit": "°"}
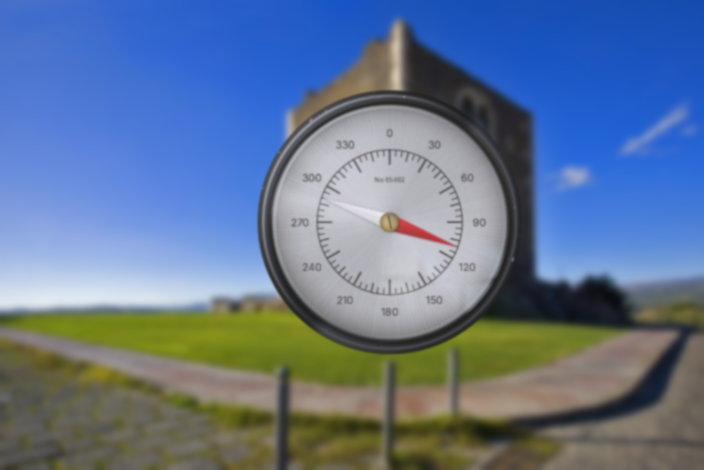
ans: {"value": 110, "unit": "°"}
